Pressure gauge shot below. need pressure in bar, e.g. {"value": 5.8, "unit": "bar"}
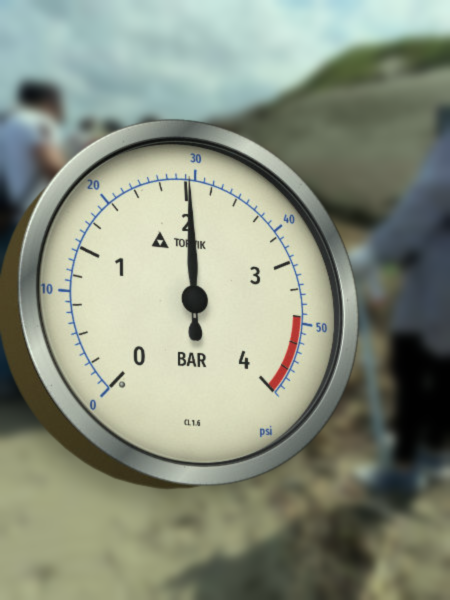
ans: {"value": 2, "unit": "bar"}
